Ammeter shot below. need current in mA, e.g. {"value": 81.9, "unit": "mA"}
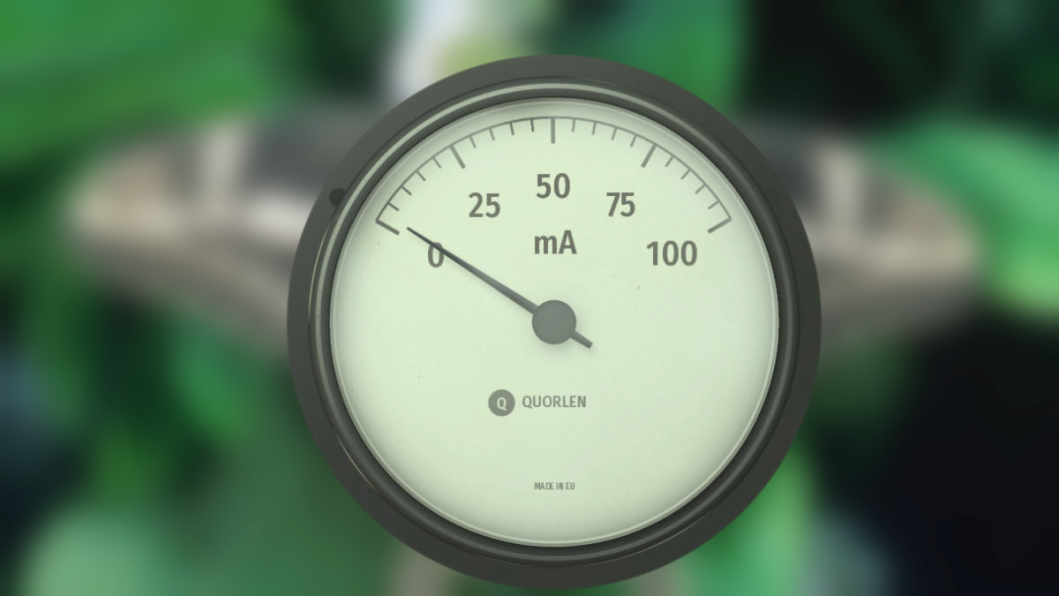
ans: {"value": 2.5, "unit": "mA"}
